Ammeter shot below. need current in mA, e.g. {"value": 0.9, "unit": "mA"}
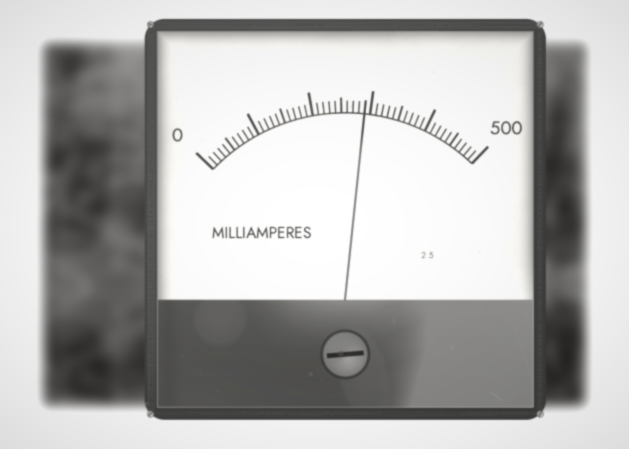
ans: {"value": 290, "unit": "mA"}
